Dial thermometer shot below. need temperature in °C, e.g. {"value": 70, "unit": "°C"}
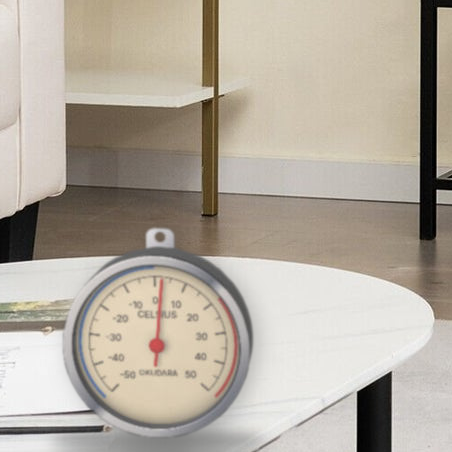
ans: {"value": 2.5, "unit": "°C"}
